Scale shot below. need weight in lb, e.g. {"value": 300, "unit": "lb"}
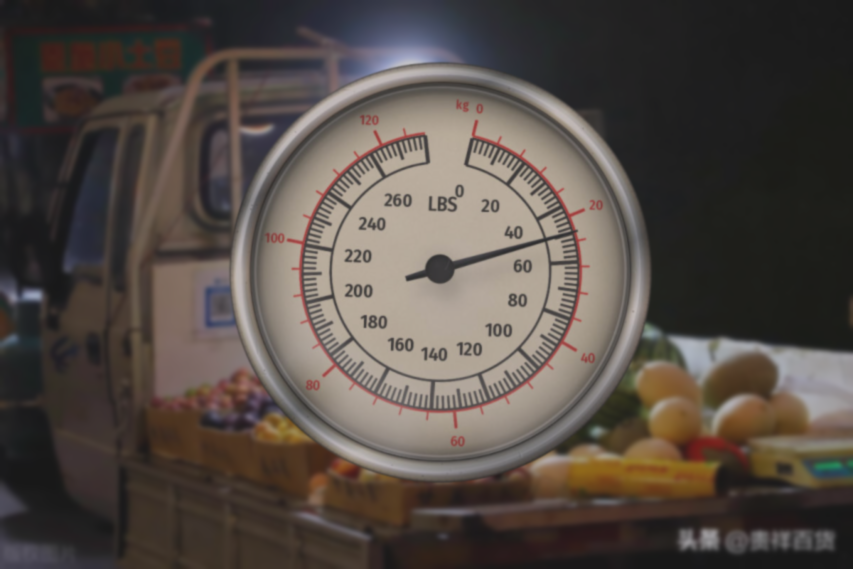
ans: {"value": 50, "unit": "lb"}
